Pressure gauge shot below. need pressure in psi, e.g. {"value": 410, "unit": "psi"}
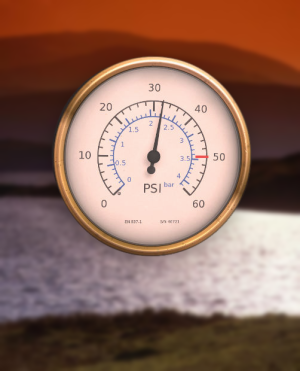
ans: {"value": 32, "unit": "psi"}
